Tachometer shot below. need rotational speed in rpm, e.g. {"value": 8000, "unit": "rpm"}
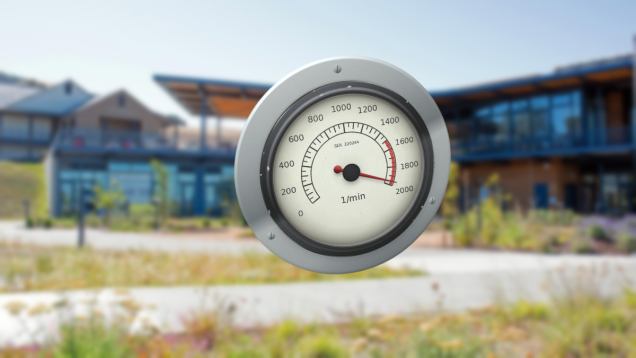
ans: {"value": 1950, "unit": "rpm"}
